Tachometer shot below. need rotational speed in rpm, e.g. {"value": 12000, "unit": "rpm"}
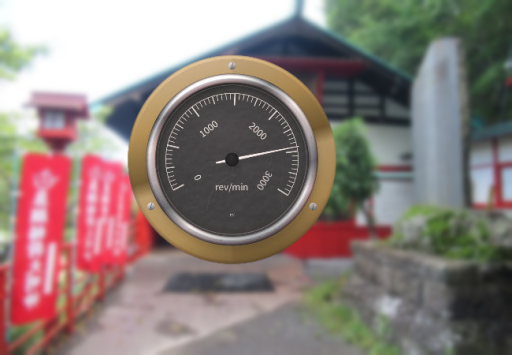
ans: {"value": 2450, "unit": "rpm"}
